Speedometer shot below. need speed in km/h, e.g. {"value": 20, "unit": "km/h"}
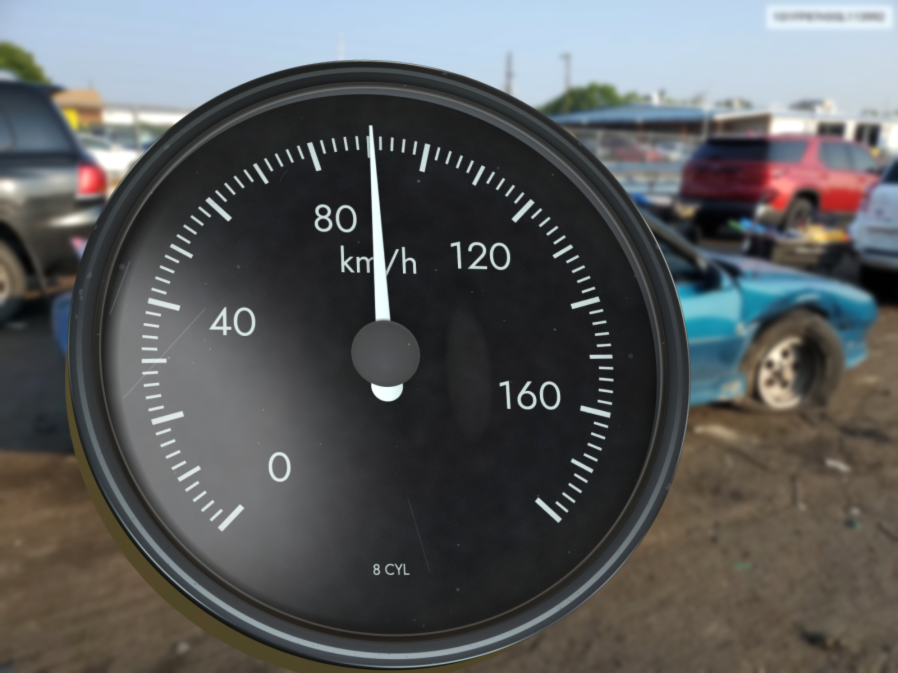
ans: {"value": 90, "unit": "km/h"}
